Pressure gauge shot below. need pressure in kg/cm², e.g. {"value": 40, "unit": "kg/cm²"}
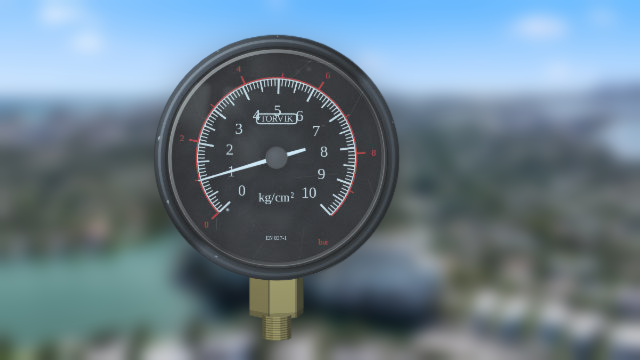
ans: {"value": 1, "unit": "kg/cm²"}
